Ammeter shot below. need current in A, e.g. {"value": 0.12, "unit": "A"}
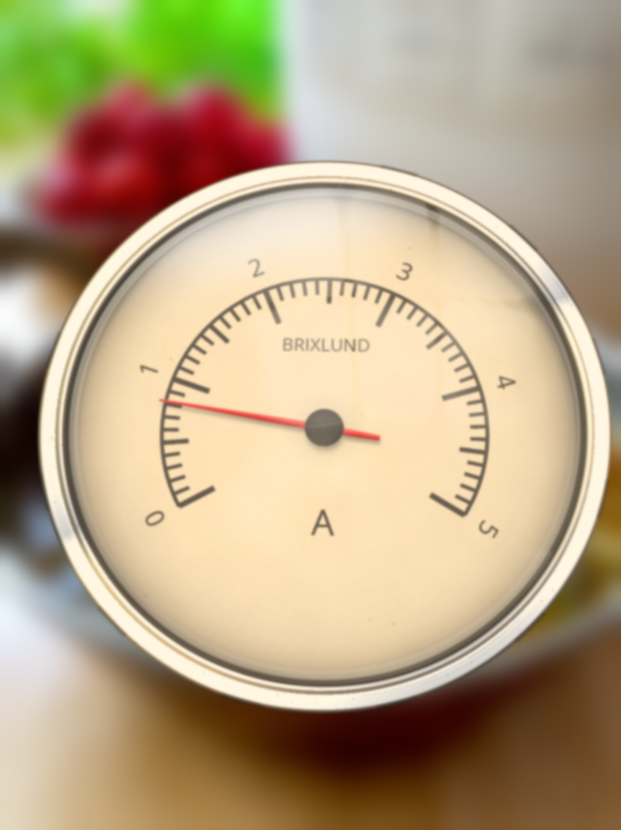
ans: {"value": 0.8, "unit": "A"}
